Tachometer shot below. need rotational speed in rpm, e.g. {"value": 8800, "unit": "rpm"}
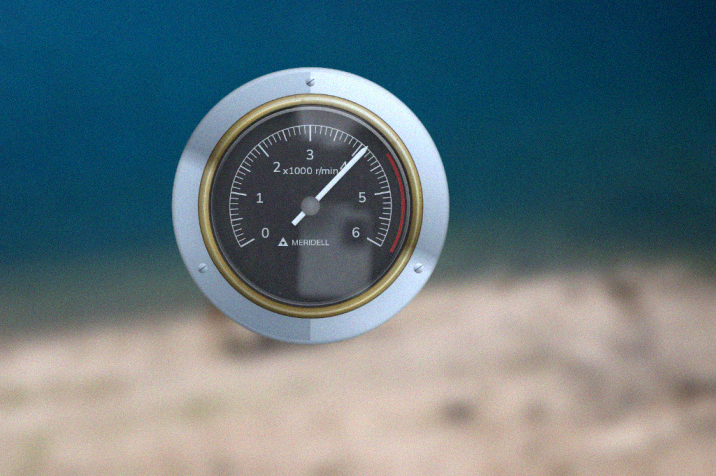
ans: {"value": 4100, "unit": "rpm"}
